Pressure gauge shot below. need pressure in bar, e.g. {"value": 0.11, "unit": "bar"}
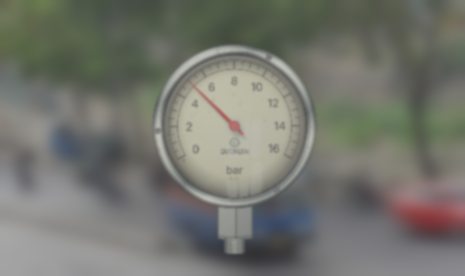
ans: {"value": 5, "unit": "bar"}
